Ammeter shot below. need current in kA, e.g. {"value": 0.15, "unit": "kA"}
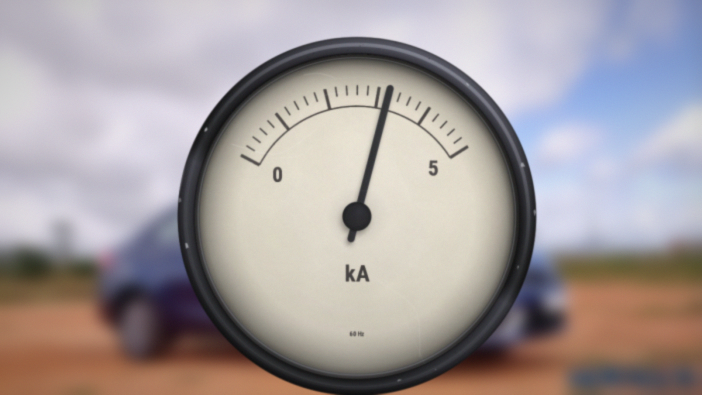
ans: {"value": 3.2, "unit": "kA"}
